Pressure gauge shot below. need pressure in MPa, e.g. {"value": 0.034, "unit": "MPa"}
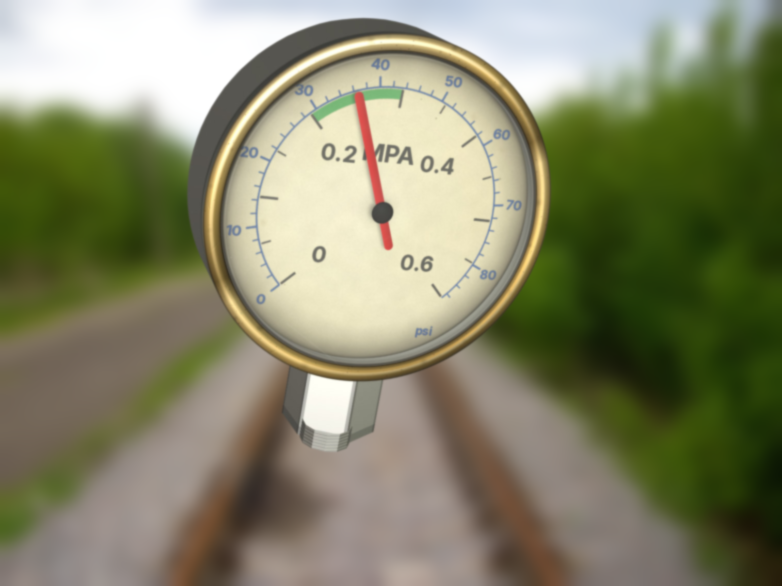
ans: {"value": 0.25, "unit": "MPa"}
